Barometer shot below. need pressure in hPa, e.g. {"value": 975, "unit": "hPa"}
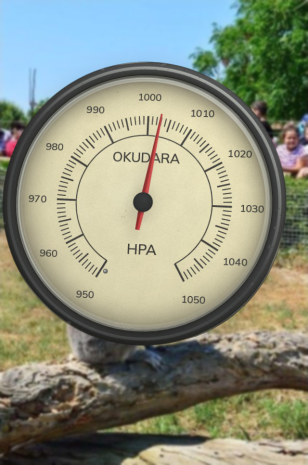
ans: {"value": 1003, "unit": "hPa"}
